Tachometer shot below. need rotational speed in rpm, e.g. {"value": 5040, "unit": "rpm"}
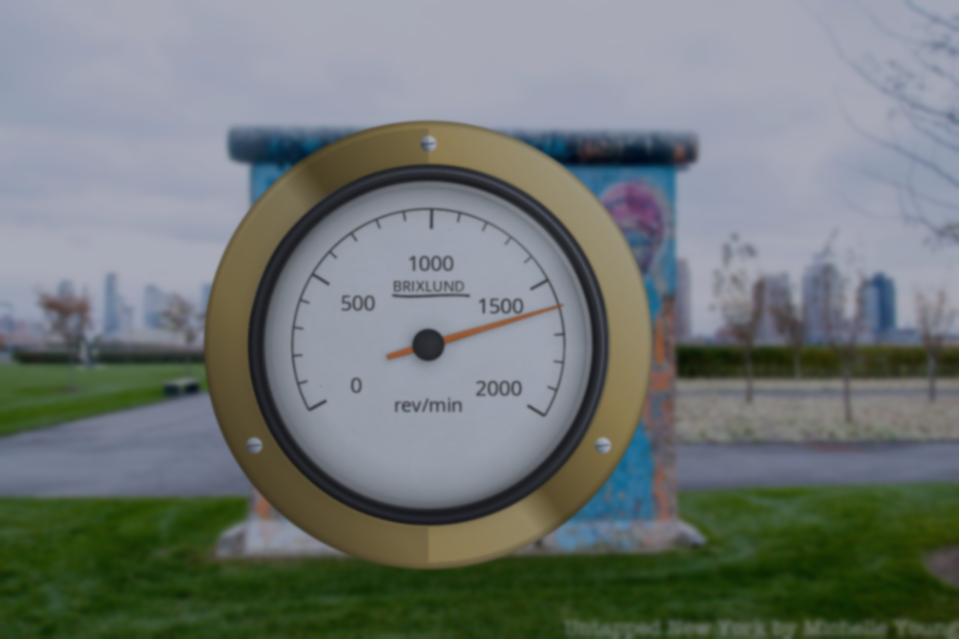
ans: {"value": 1600, "unit": "rpm"}
